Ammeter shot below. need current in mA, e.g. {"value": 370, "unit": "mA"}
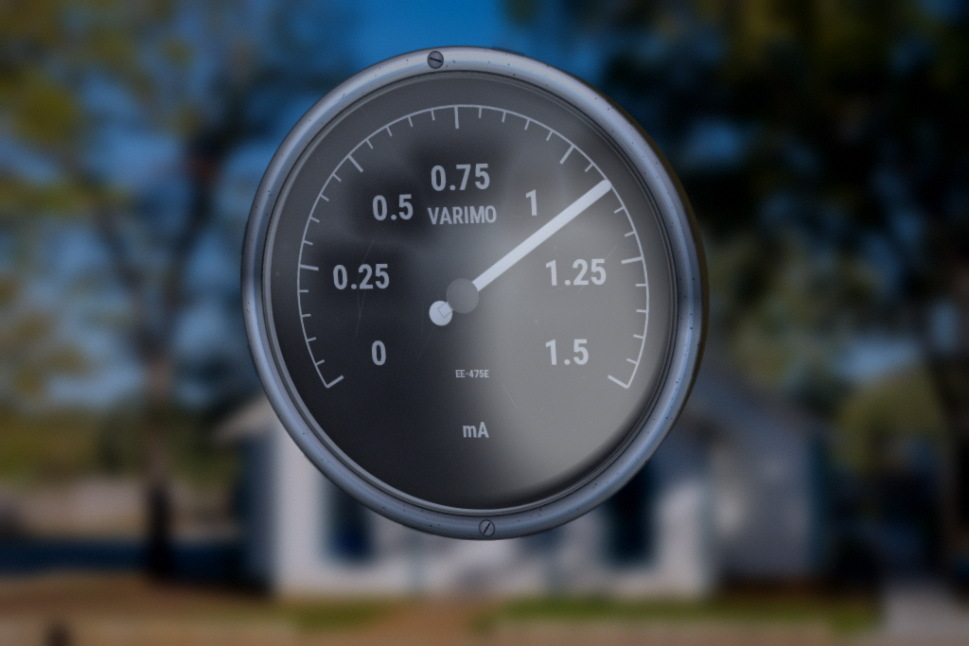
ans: {"value": 1.1, "unit": "mA"}
